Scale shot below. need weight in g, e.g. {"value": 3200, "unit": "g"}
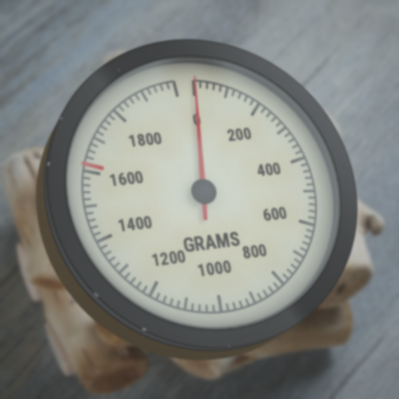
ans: {"value": 0, "unit": "g"}
